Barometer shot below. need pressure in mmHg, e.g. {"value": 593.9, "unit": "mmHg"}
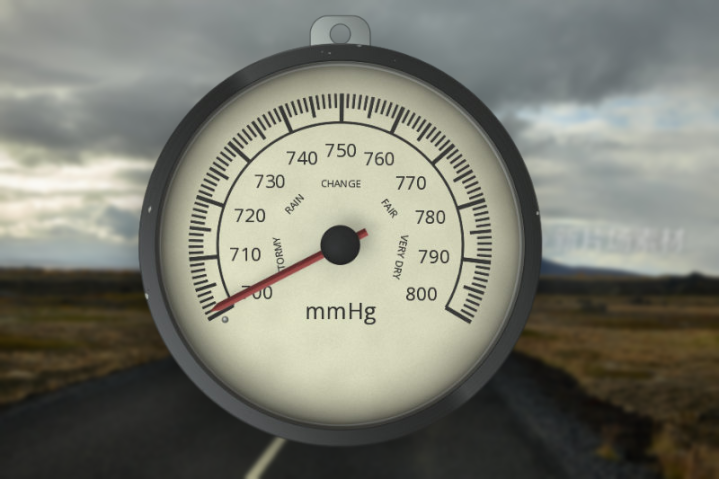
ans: {"value": 701, "unit": "mmHg"}
